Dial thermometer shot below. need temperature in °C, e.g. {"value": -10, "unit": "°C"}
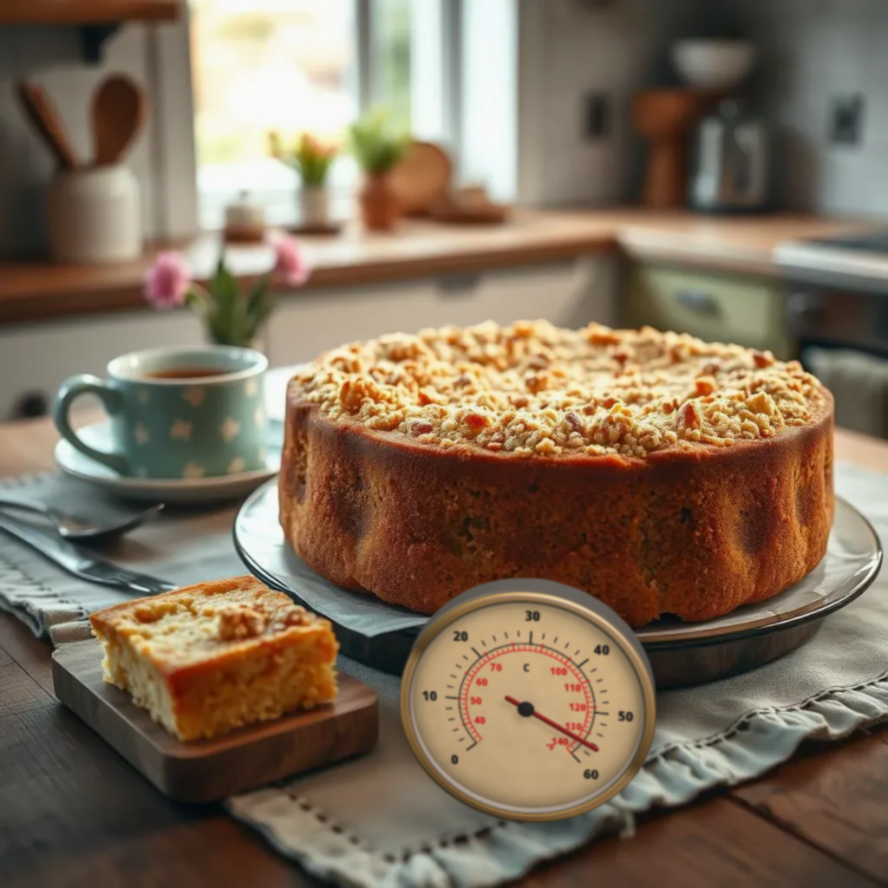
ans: {"value": 56, "unit": "°C"}
